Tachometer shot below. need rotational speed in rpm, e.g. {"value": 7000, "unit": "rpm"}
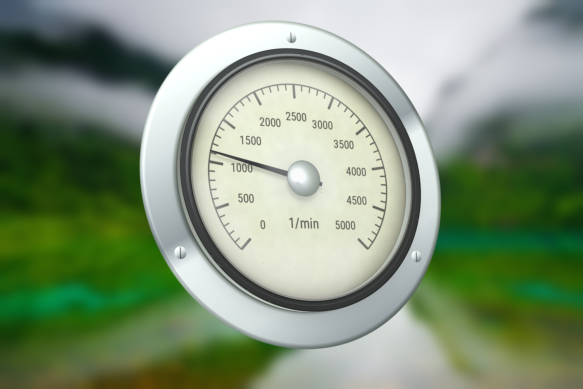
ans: {"value": 1100, "unit": "rpm"}
